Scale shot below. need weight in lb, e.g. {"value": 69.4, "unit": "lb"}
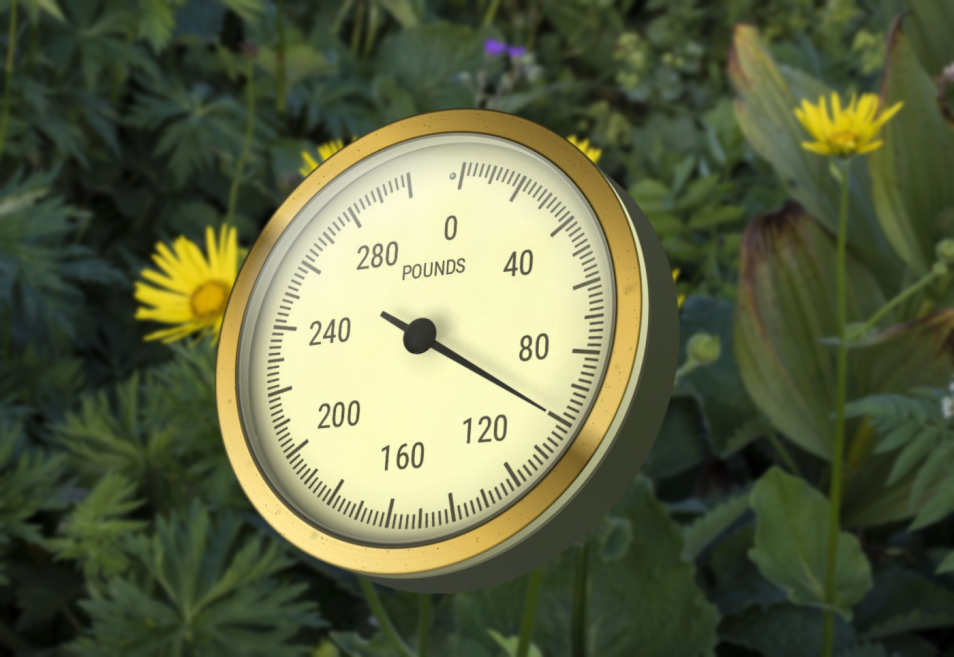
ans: {"value": 100, "unit": "lb"}
